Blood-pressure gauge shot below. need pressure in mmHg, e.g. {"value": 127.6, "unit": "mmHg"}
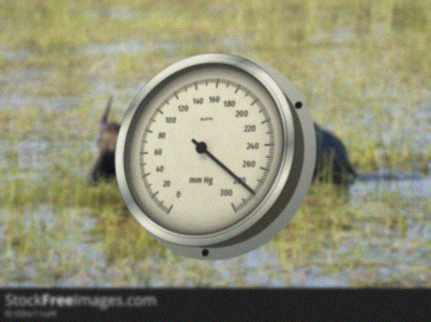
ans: {"value": 280, "unit": "mmHg"}
